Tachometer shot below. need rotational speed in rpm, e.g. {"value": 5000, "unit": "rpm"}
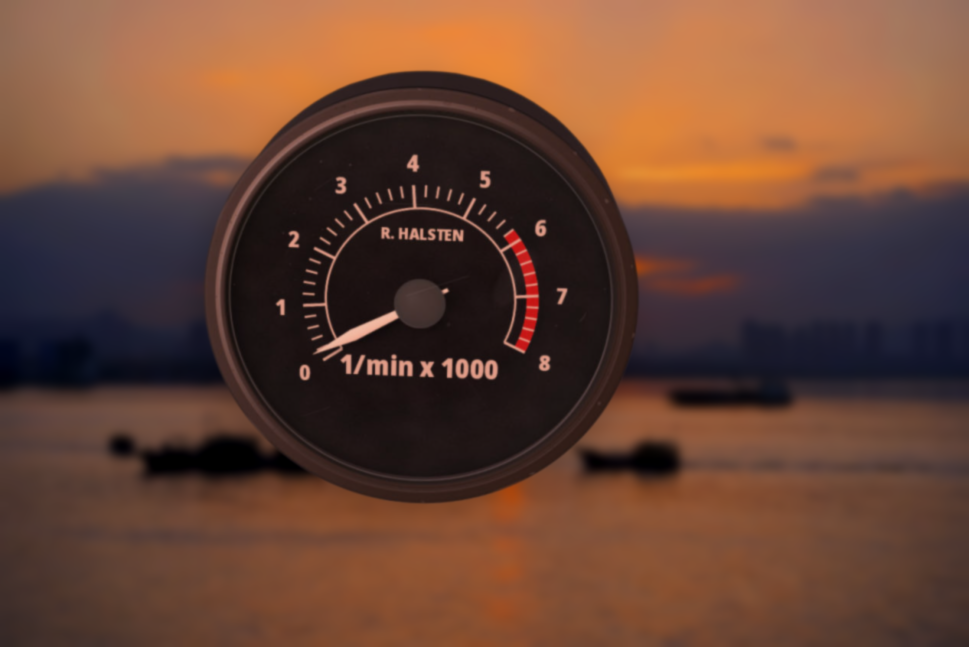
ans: {"value": 200, "unit": "rpm"}
